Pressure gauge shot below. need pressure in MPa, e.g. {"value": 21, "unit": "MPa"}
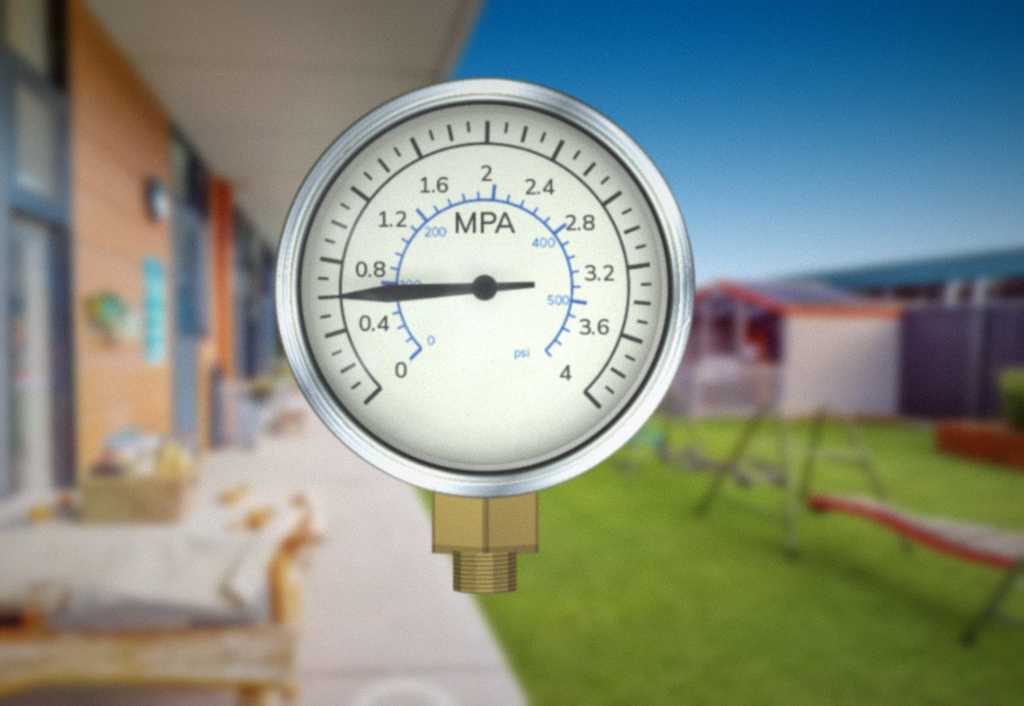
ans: {"value": 0.6, "unit": "MPa"}
